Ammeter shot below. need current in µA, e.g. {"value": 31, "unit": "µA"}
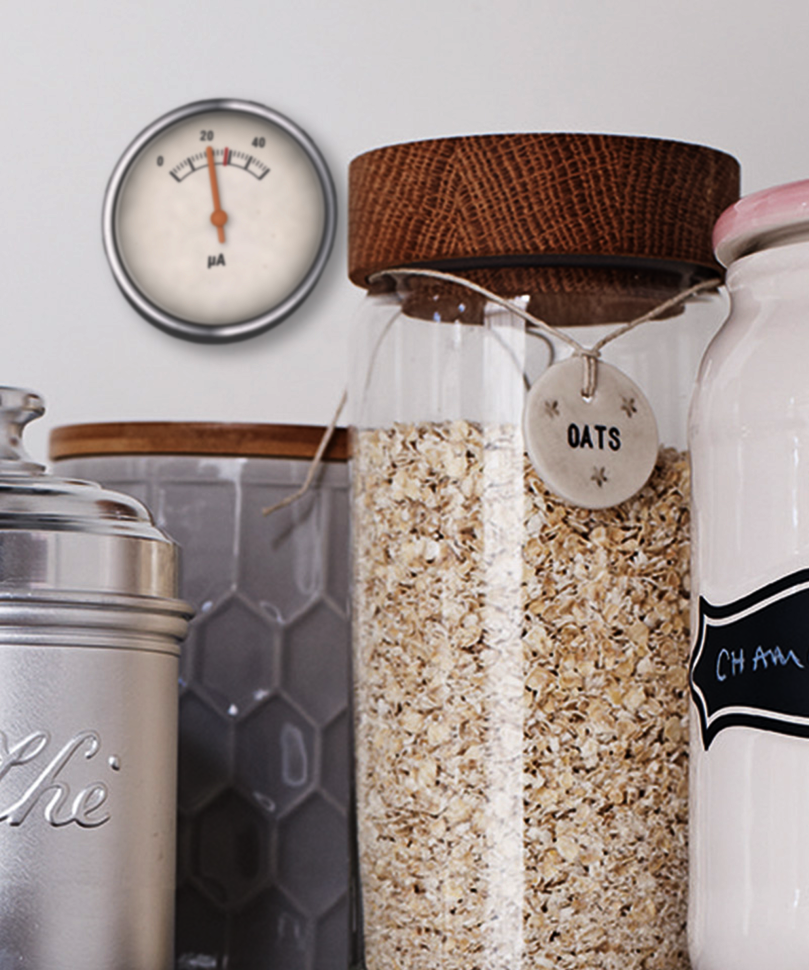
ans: {"value": 20, "unit": "µA"}
